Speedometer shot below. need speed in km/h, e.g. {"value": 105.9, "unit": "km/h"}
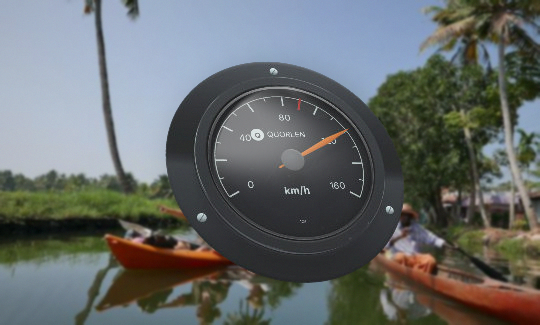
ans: {"value": 120, "unit": "km/h"}
